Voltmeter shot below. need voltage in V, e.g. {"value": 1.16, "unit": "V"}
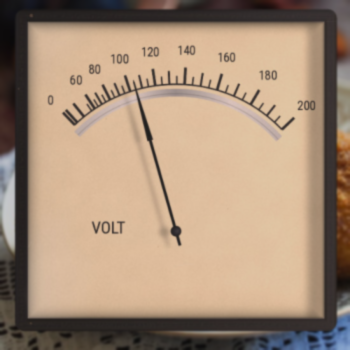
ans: {"value": 105, "unit": "V"}
